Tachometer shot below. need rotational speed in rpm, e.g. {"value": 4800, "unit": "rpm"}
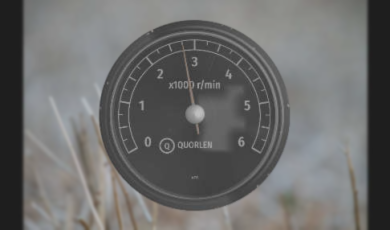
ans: {"value": 2750, "unit": "rpm"}
